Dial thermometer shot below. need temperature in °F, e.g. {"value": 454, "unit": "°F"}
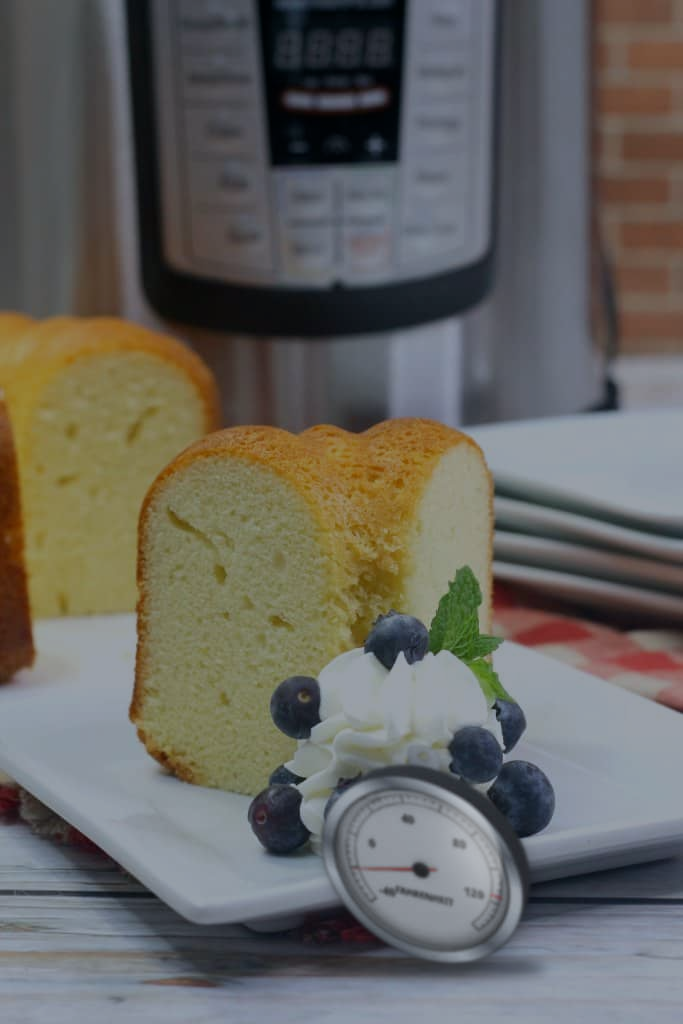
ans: {"value": -20, "unit": "°F"}
